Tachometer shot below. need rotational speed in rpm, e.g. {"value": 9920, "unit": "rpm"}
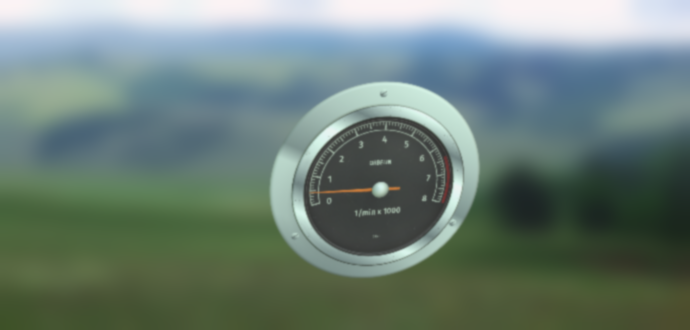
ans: {"value": 500, "unit": "rpm"}
